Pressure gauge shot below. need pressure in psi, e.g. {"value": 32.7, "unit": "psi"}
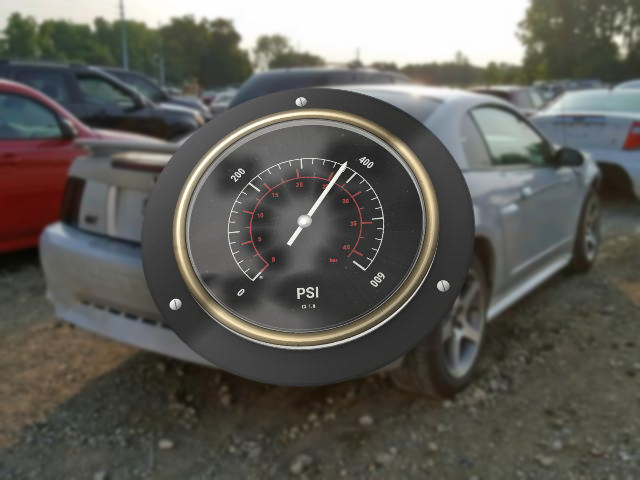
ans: {"value": 380, "unit": "psi"}
